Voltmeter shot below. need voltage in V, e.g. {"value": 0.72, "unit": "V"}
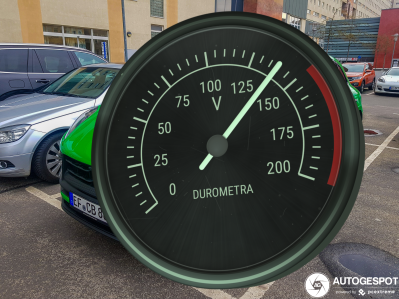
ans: {"value": 140, "unit": "V"}
